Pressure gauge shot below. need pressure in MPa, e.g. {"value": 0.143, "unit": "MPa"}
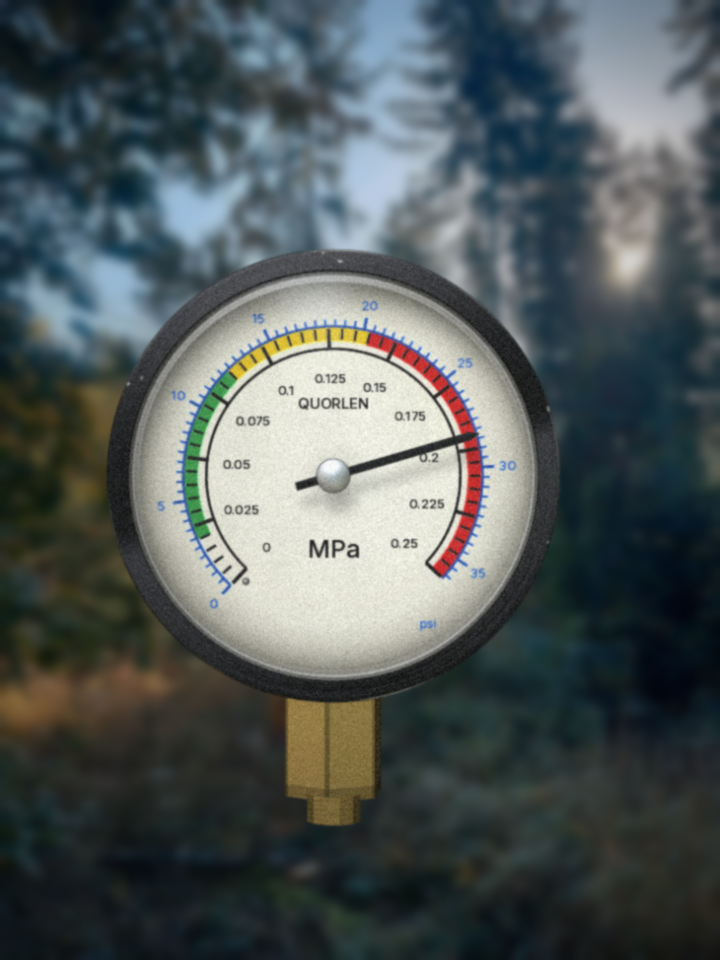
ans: {"value": 0.195, "unit": "MPa"}
